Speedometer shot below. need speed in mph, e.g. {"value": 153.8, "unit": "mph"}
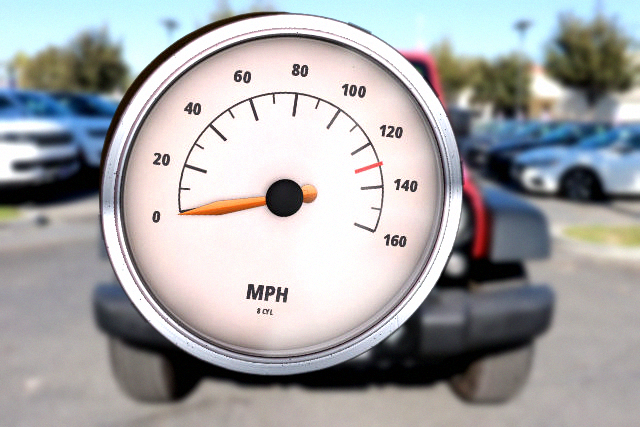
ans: {"value": 0, "unit": "mph"}
